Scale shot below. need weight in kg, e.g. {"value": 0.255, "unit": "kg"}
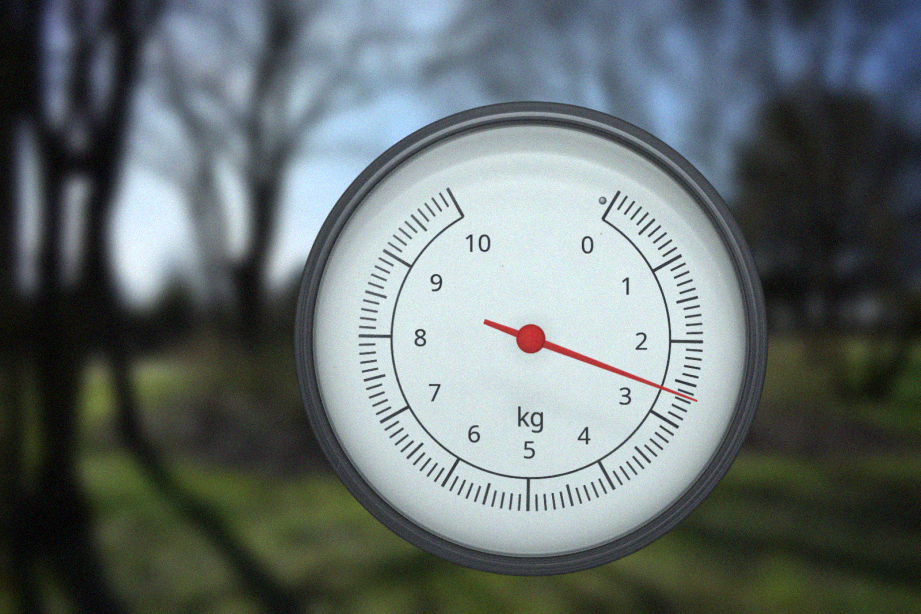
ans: {"value": 2.65, "unit": "kg"}
